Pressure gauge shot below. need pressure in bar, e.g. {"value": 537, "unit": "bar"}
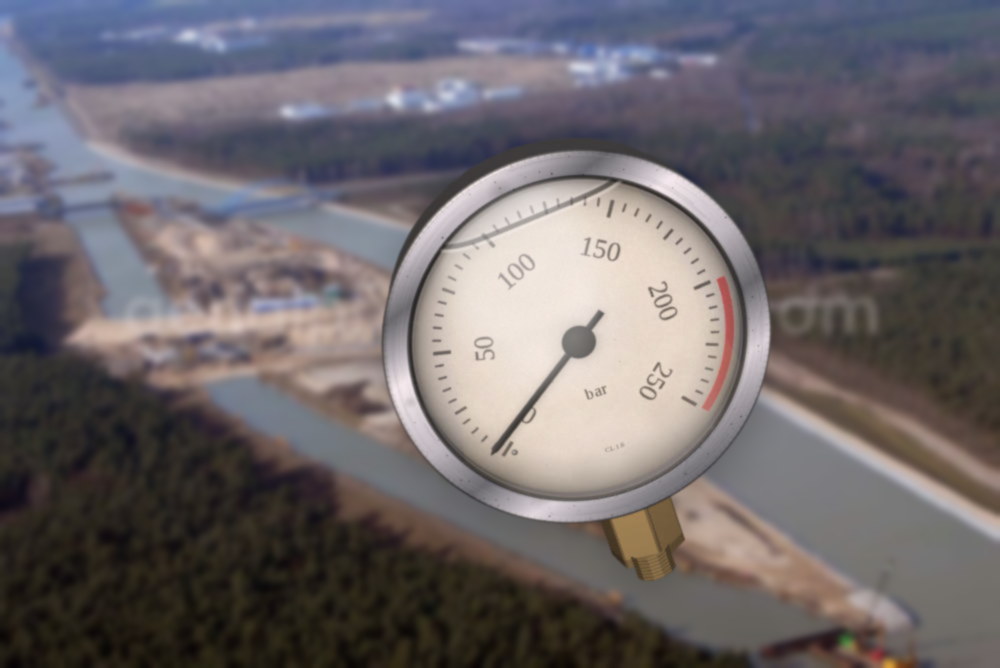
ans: {"value": 5, "unit": "bar"}
